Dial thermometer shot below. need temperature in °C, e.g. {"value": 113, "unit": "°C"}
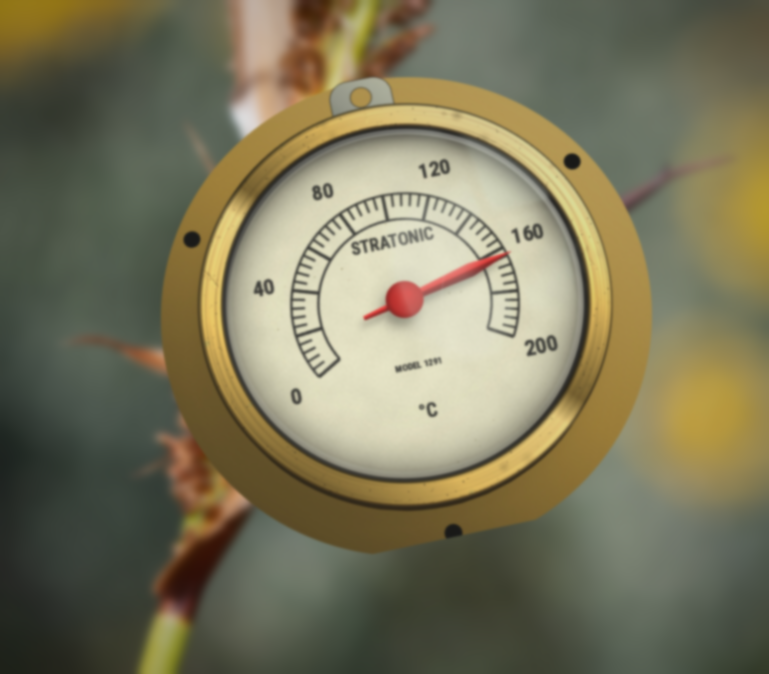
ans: {"value": 164, "unit": "°C"}
